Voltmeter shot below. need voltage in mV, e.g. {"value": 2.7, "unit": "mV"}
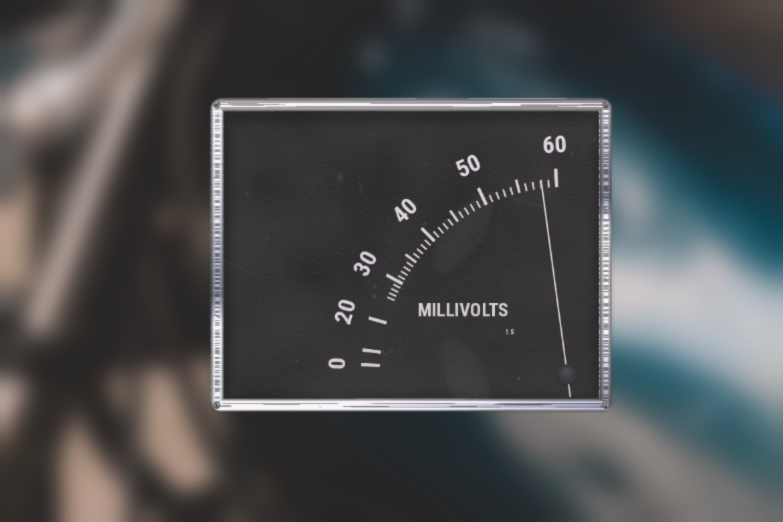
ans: {"value": 58, "unit": "mV"}
